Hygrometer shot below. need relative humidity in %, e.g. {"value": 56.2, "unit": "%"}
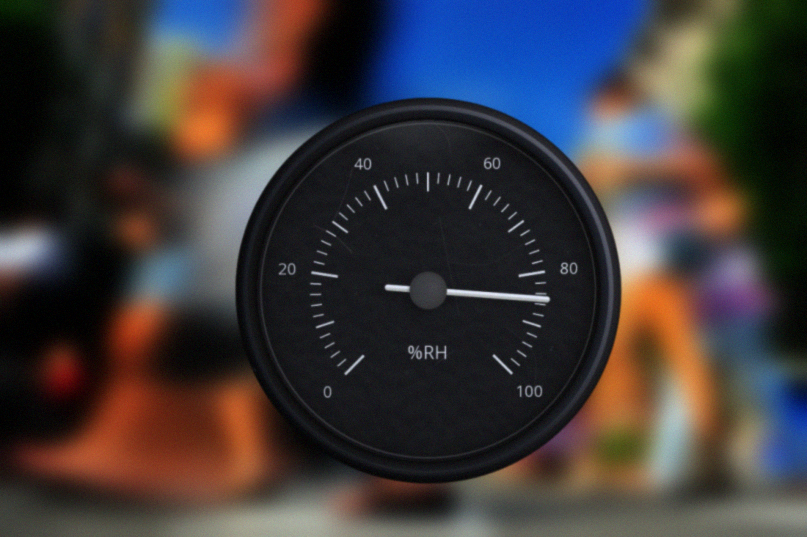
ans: {"value": 85, "unit": "%"}
